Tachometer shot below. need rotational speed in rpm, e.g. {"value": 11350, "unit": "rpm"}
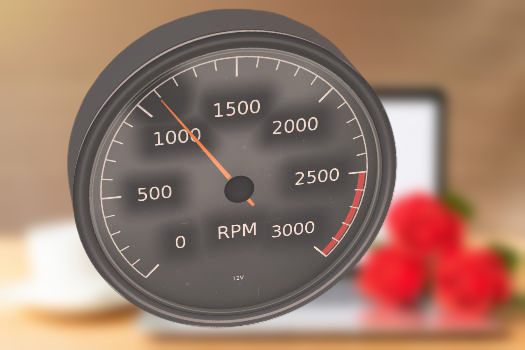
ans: {"value": 1100, "unit": "rpm"}
